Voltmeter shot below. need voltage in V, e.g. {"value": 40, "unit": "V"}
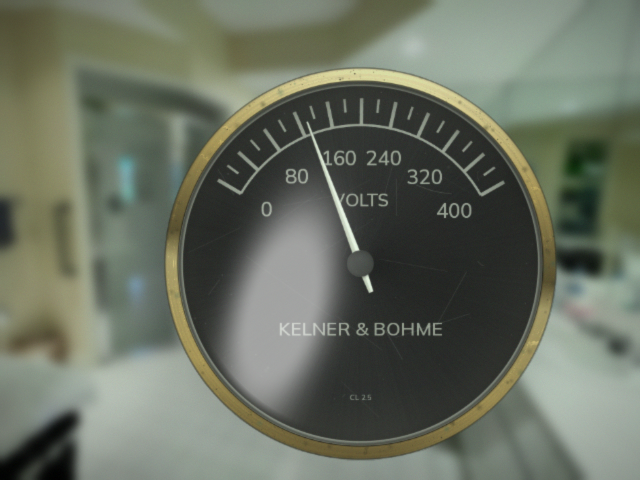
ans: {"value": 130, "unit": "V"}
